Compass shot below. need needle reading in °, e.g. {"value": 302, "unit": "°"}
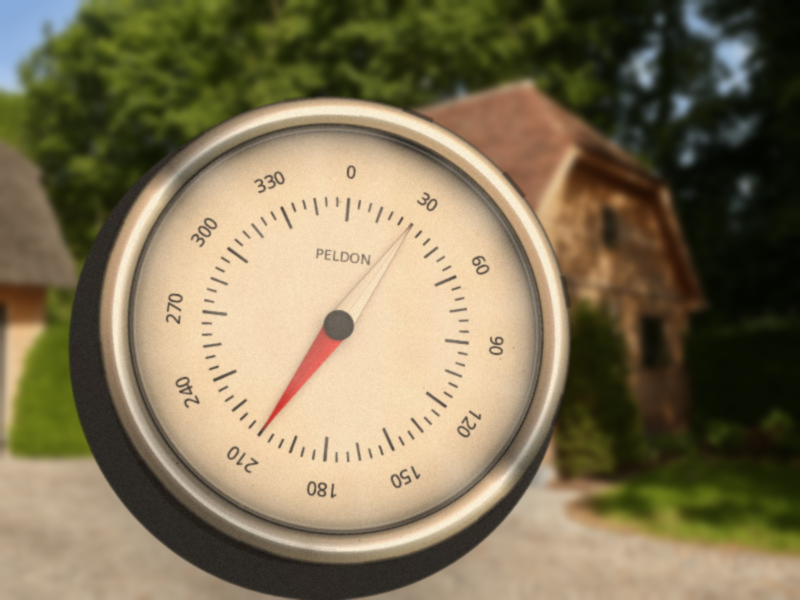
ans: {"value": 210, "unit": "°"}
